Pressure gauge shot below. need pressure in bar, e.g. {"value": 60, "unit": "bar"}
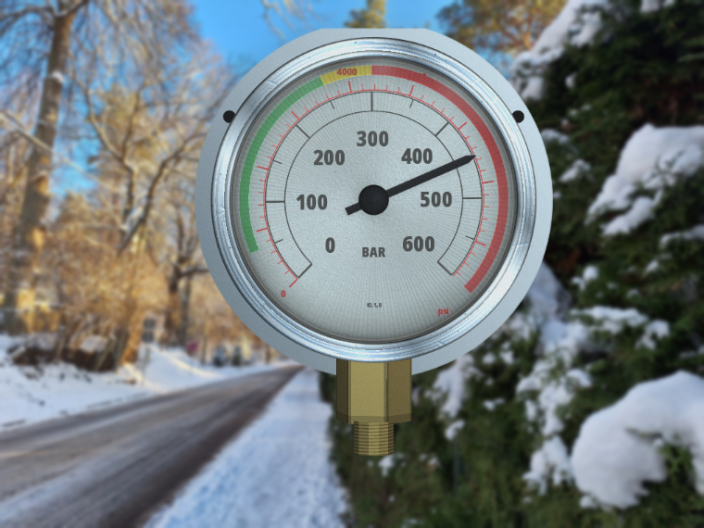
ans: {"value": 450, "unit": "bar"}
